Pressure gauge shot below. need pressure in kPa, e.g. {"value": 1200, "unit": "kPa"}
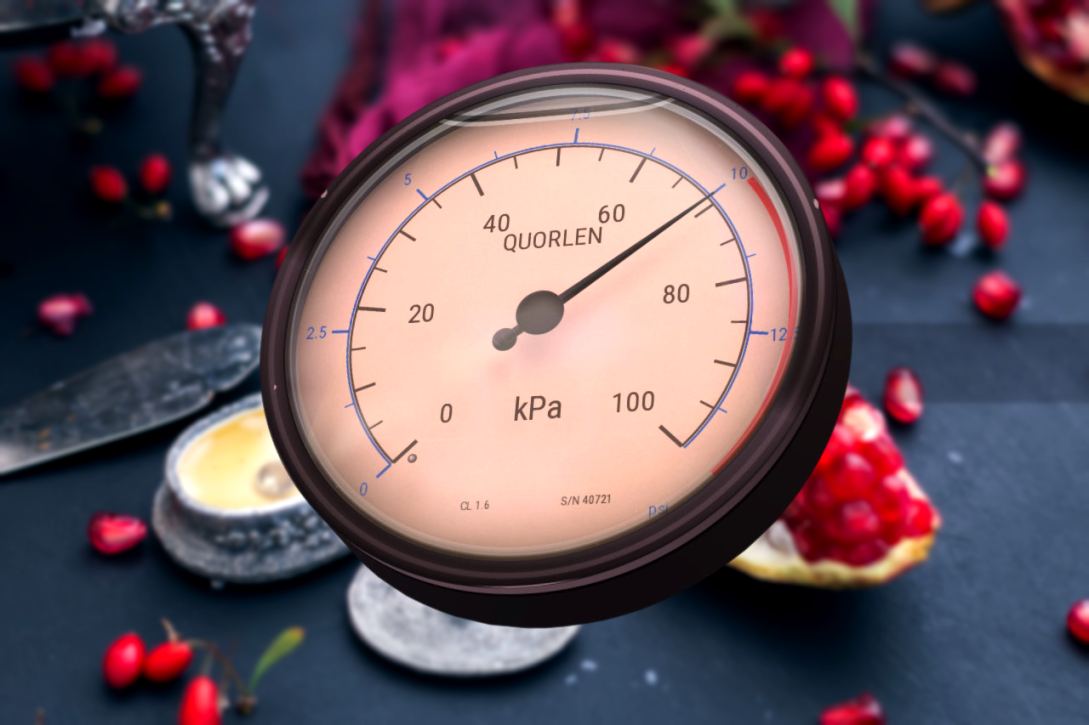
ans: {"value": 70, "unit": "kPa"}
